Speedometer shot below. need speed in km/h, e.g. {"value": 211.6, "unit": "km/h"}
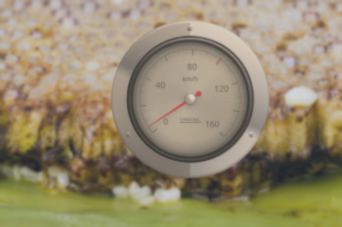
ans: {"value": 5, "unit": "km/h"}
